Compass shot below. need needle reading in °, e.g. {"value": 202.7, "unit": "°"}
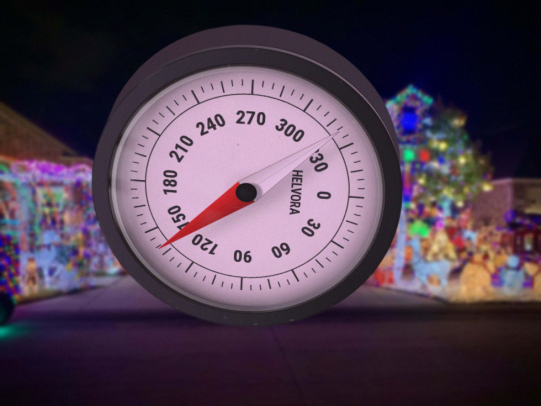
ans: {"value": 140, "unit": "°"}
